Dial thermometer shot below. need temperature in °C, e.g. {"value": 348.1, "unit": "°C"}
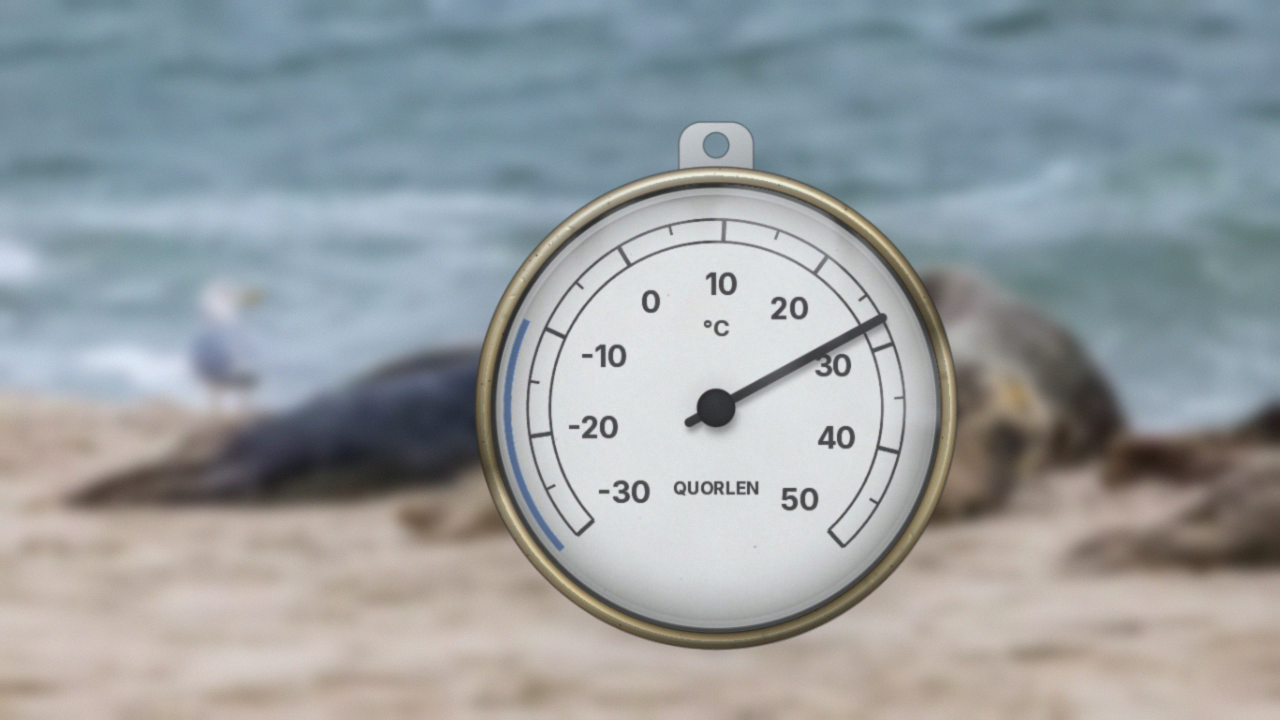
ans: {"value": 27.5, "unit": "°C"}
